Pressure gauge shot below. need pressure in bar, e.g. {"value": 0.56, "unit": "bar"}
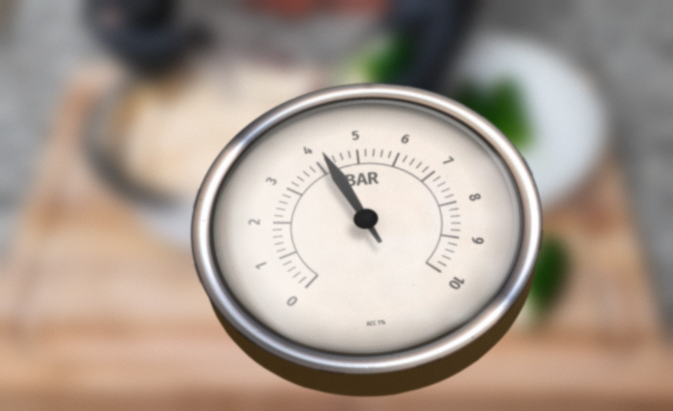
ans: {"value": 4.2, "unit": "bar"}
